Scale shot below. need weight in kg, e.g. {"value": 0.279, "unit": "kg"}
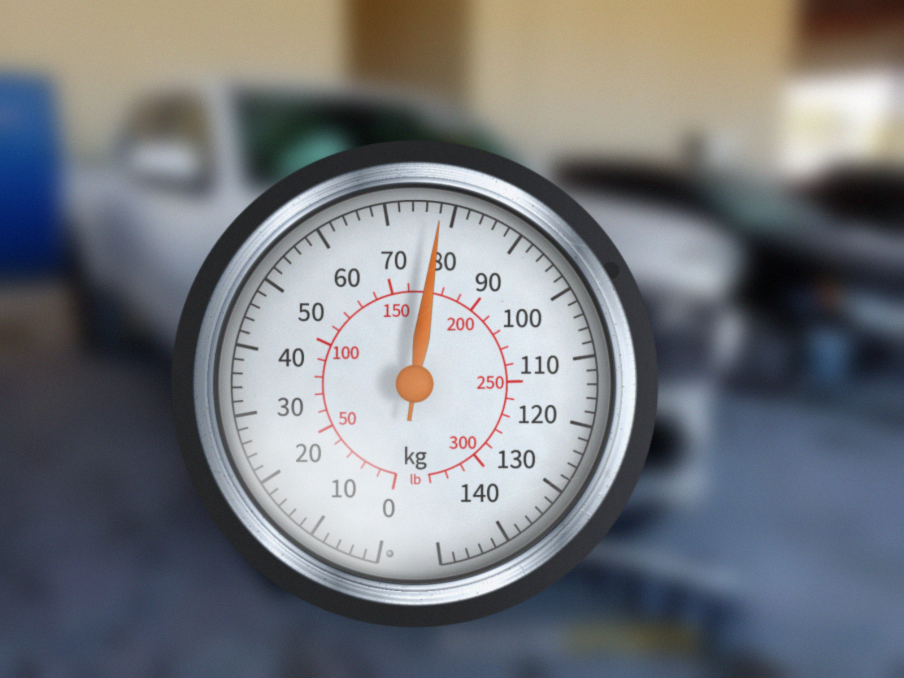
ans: {"value": 78, "unit": "kg"}
